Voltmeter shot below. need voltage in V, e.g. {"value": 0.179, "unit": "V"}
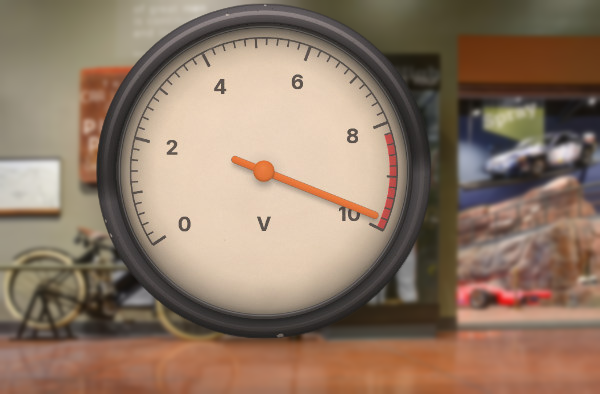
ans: {"value": 9.8, "unit": "V"}
